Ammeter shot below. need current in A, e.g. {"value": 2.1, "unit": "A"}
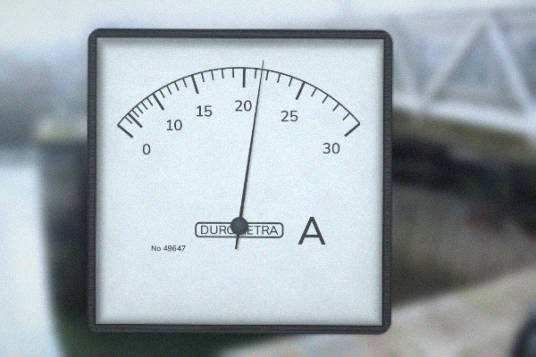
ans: {"value": 21.5, "unit": "A"}
